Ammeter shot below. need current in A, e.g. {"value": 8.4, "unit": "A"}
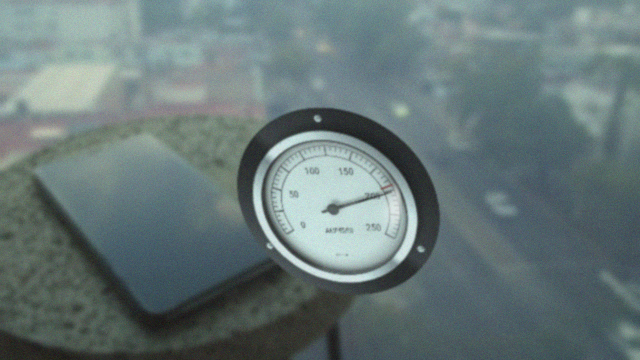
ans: {"value": 200, "unit": "A"}
